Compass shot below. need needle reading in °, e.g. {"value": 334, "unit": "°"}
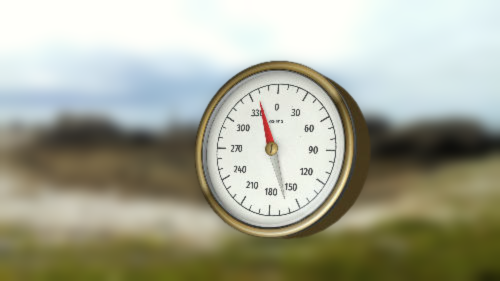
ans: {"value": 340, "unit": "°"}
